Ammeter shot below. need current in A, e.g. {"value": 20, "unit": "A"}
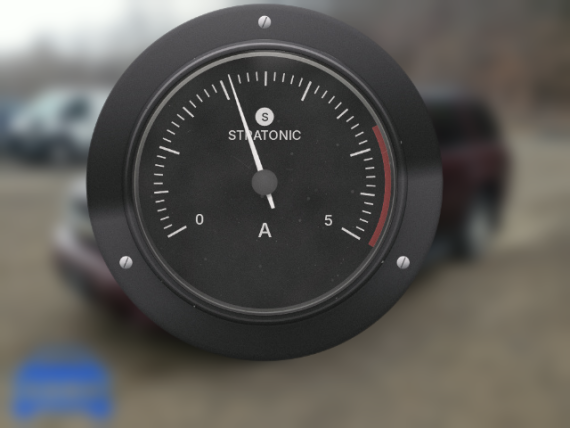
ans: {"value": 2.1, "unit": "A"}
